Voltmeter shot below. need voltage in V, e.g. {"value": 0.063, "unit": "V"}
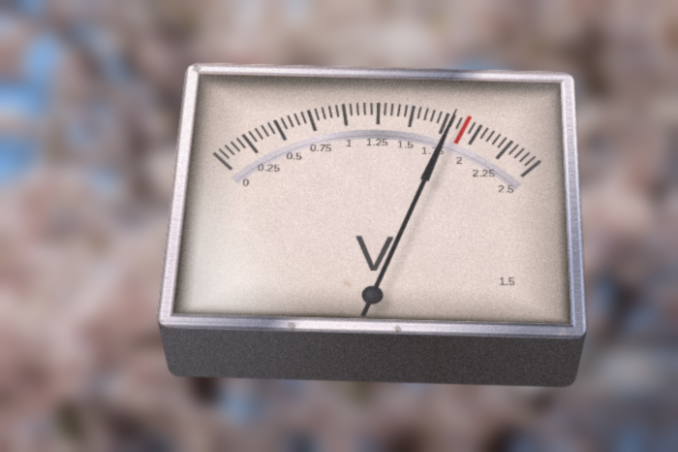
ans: {"value": 1.8, "unit": "V"}
